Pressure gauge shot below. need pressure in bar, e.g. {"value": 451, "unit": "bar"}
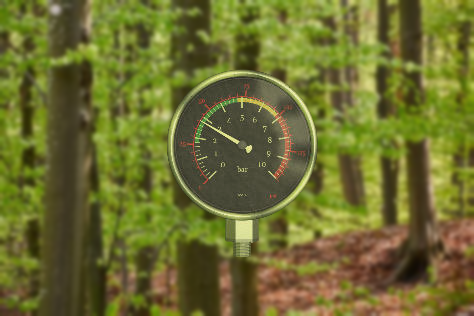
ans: {"value": 2.8, "unit": "bar"}
